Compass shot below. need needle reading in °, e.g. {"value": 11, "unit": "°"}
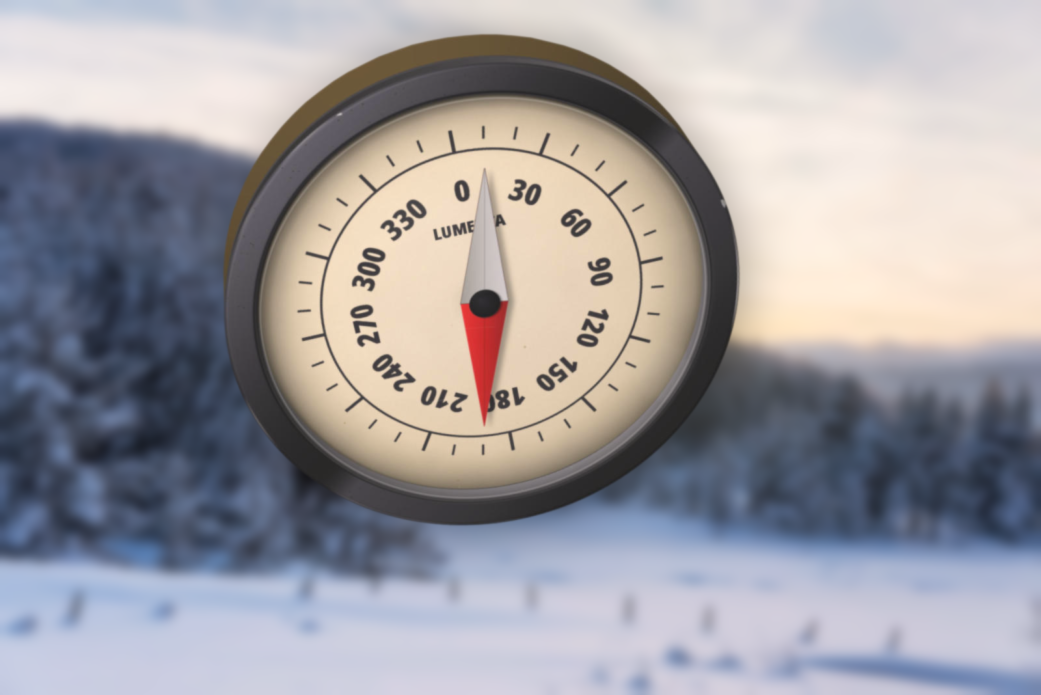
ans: {"value": 190, "unit": "°"}
